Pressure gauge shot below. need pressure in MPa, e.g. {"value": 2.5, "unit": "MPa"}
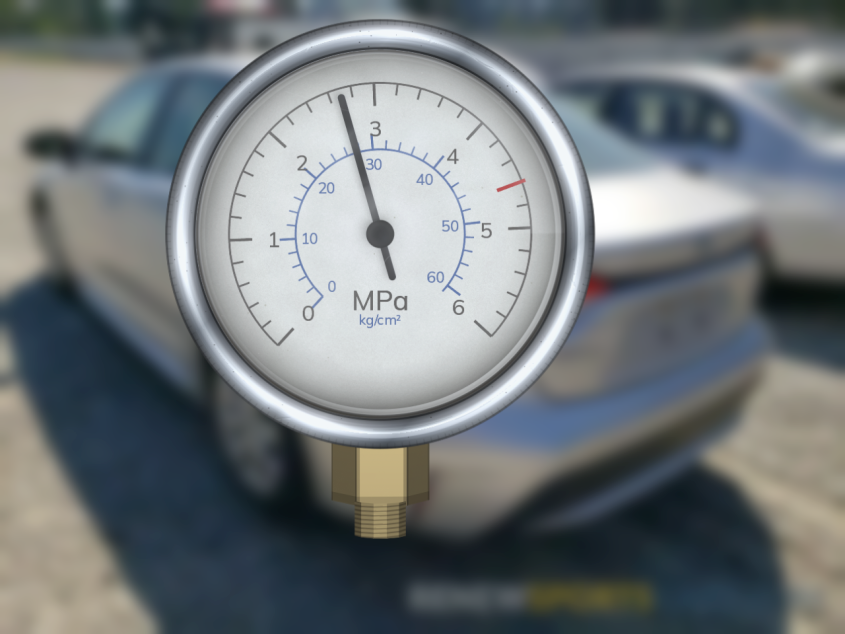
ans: {"value": 2.7, "unit": "MPa"}
